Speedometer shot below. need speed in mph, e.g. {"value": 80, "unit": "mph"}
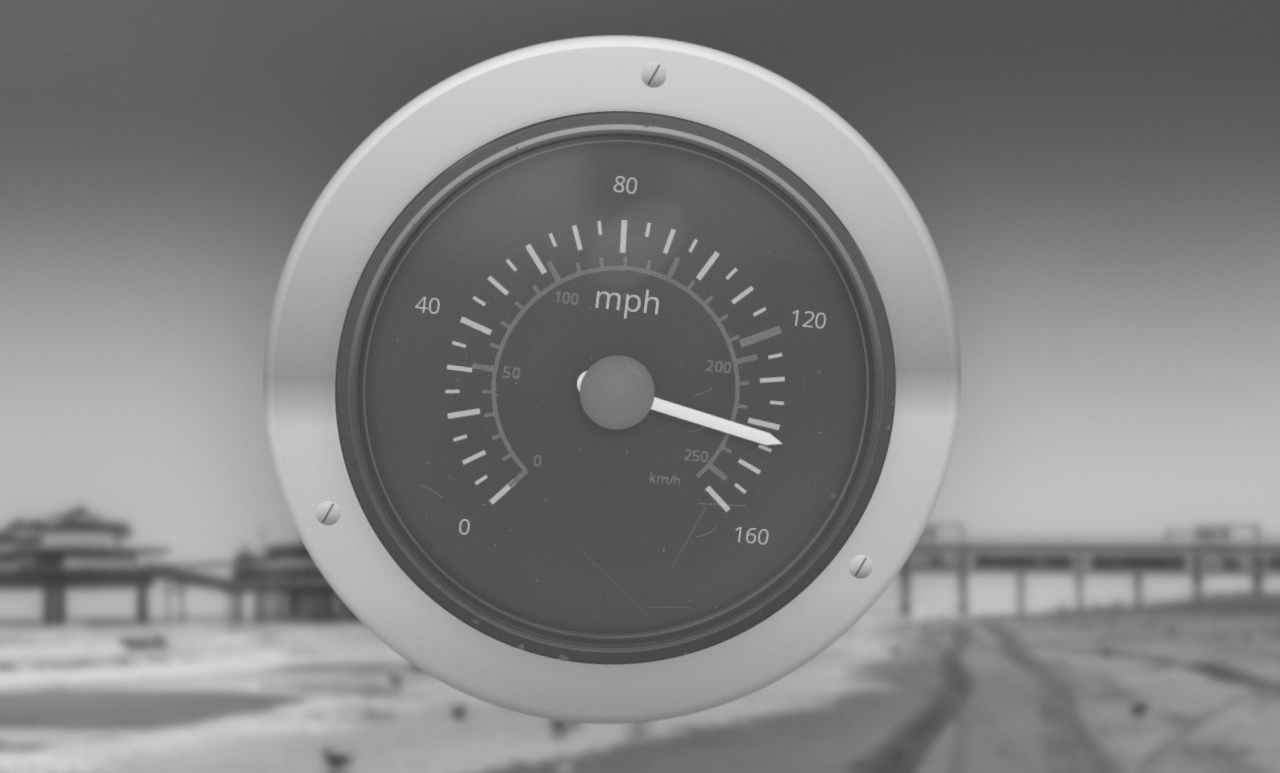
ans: {"value": 142.5, "unit": "mph"}
